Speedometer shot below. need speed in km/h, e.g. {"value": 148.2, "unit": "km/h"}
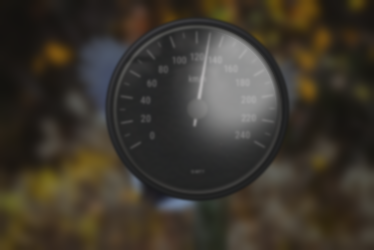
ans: {"value": 130, "unit": "km/h"}
